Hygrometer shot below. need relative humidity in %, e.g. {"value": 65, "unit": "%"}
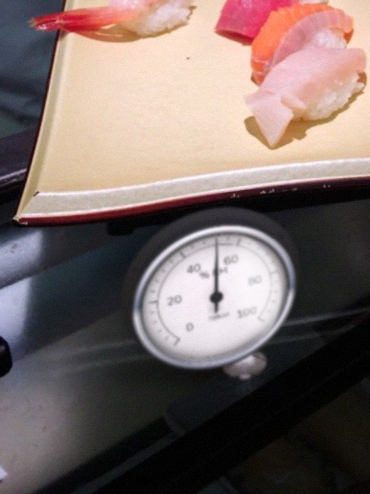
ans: {"value": 52, "unit": "%"}
